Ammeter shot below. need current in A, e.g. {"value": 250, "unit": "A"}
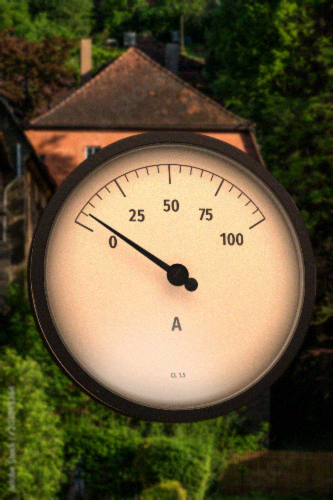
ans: {"value": 5, "unit": "A"}
